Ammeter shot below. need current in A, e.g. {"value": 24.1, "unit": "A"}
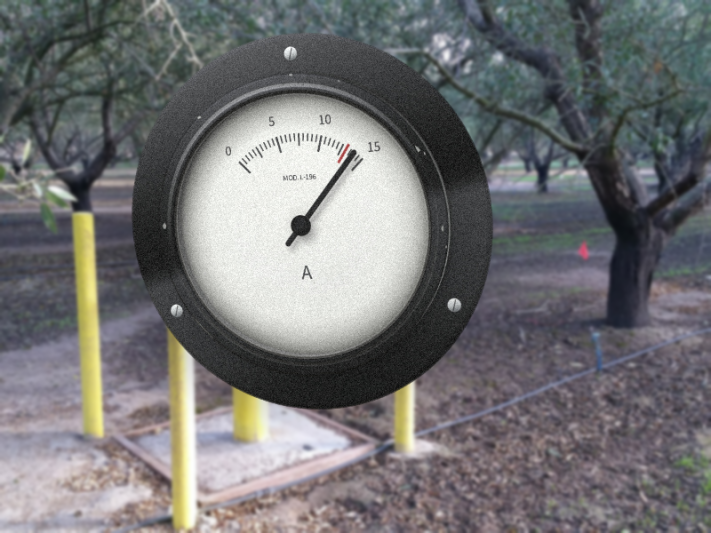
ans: {"value": 14, "unit": "A"}
